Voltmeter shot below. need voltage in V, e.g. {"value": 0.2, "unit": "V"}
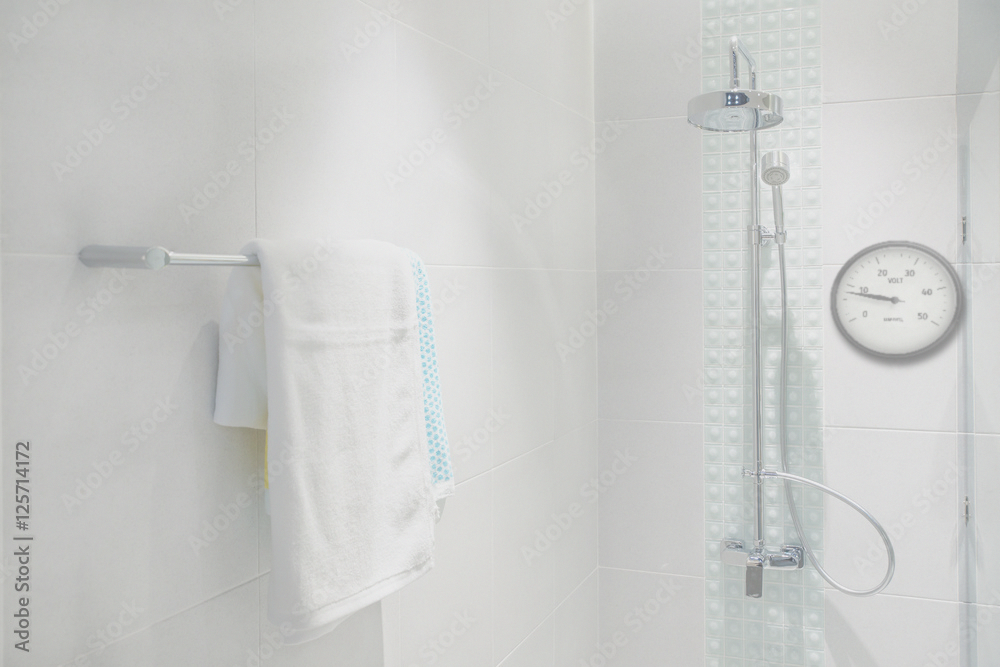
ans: {"value": 8, "unit": "V"}
